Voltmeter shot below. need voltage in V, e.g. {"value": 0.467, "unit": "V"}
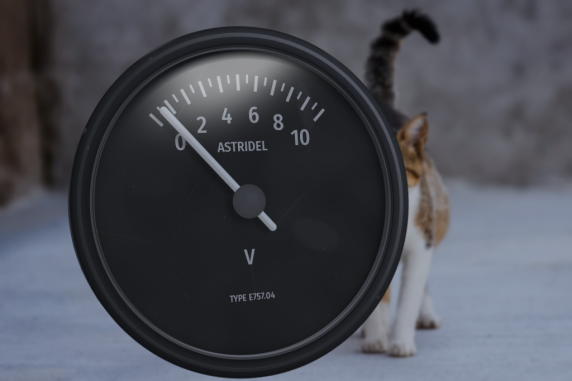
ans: {"value": 0.5, "unit": "V"}
